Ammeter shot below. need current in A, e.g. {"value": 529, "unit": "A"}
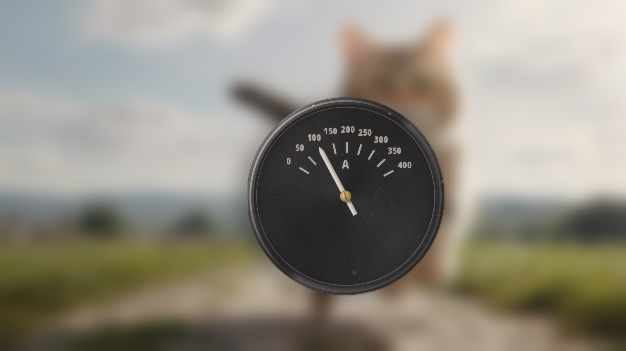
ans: {"value": 100, "unit": "A"}
